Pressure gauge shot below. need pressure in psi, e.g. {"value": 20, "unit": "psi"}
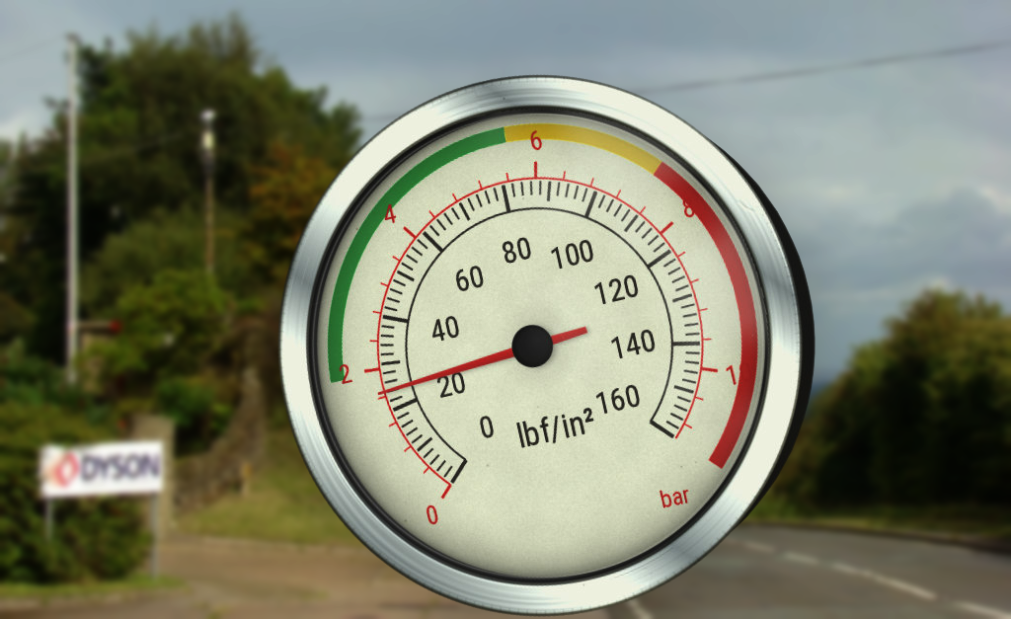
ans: {"value": 24, "unit": "psi"}
